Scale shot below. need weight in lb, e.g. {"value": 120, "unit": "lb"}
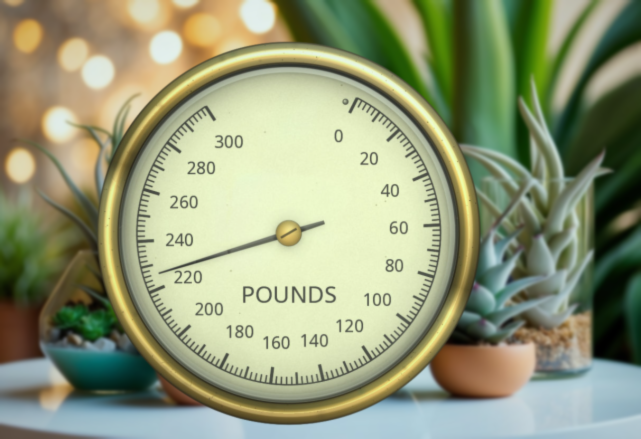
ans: {"value": 226, "unit": "lb"}
